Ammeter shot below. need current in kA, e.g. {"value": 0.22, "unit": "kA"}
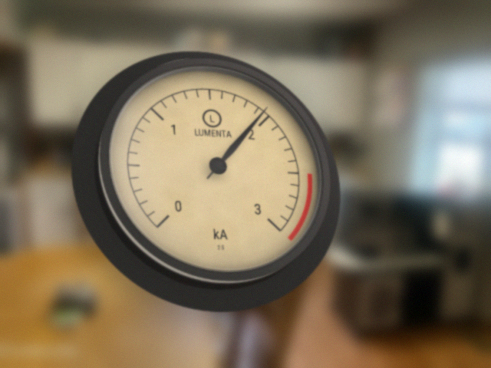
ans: {"value": 1.95, "unit": "kA"}
